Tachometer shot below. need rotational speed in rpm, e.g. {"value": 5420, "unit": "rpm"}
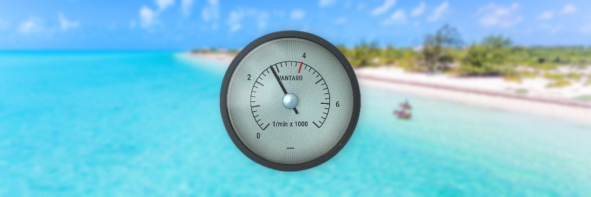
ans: {"value": 2800, "unit": "rpm"}
